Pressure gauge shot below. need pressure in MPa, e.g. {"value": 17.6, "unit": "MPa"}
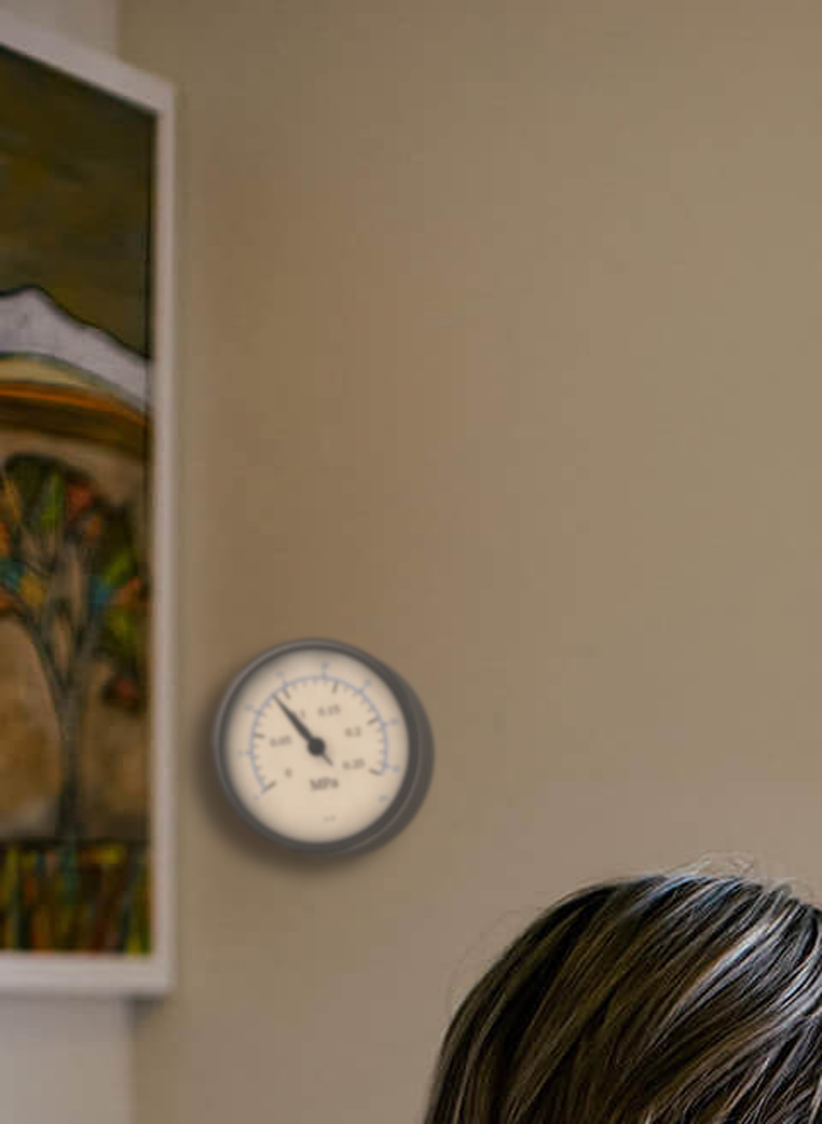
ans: {"value": 0.09, "unit": "MPa"}
